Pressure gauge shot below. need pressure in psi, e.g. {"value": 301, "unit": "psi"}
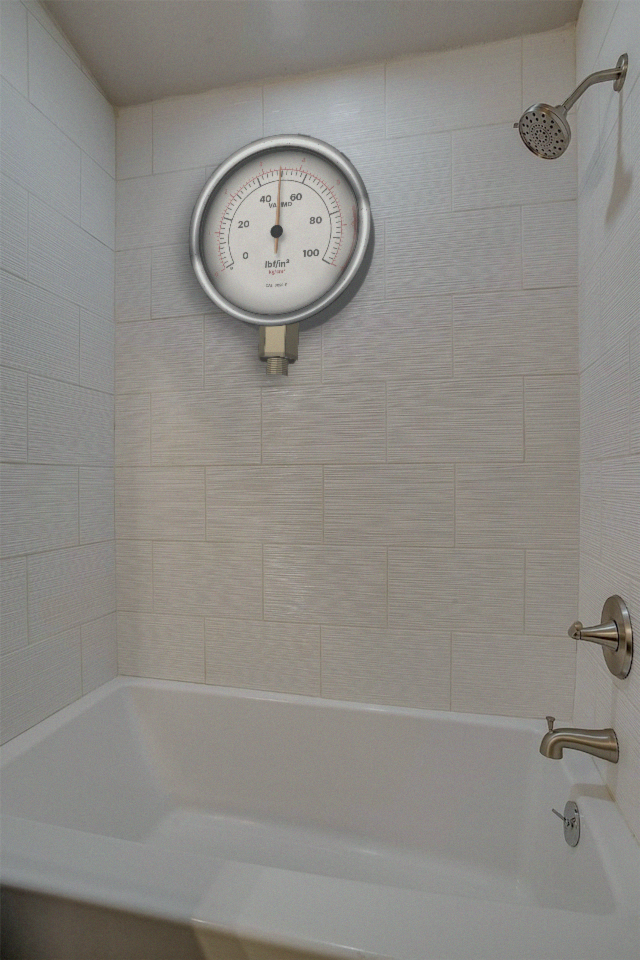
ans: {"value": 50, "unit": "psi"}
